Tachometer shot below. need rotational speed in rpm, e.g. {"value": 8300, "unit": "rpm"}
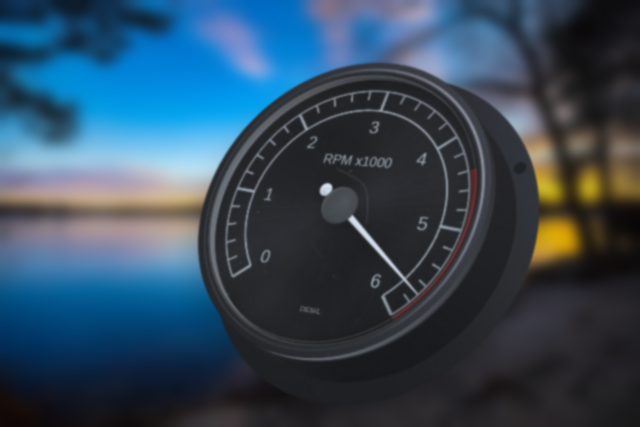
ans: {"value": 5700, "unit": "rpm"}
